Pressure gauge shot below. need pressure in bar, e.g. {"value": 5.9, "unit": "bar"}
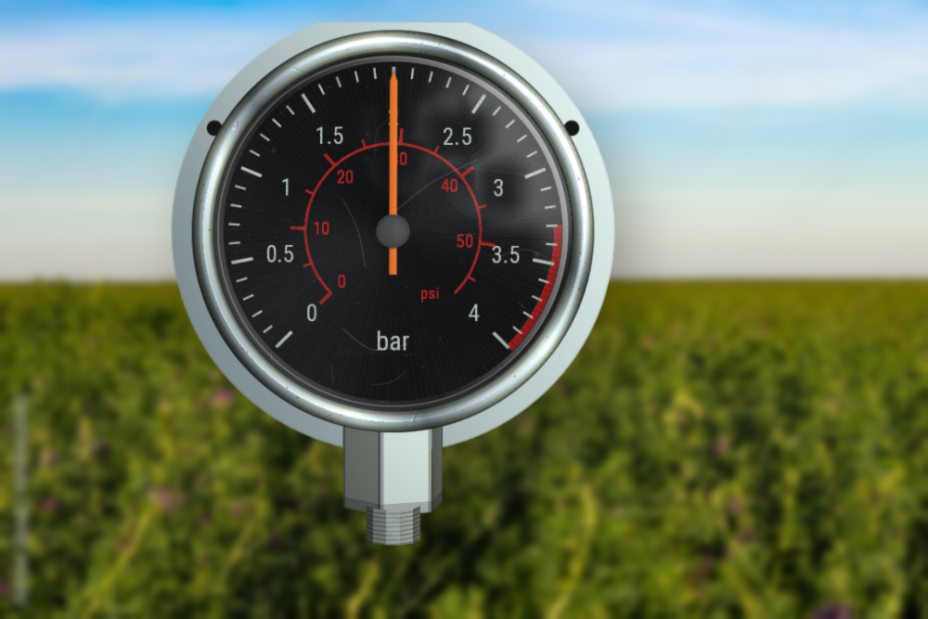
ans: {"value": 2, "unit": "bar"}
